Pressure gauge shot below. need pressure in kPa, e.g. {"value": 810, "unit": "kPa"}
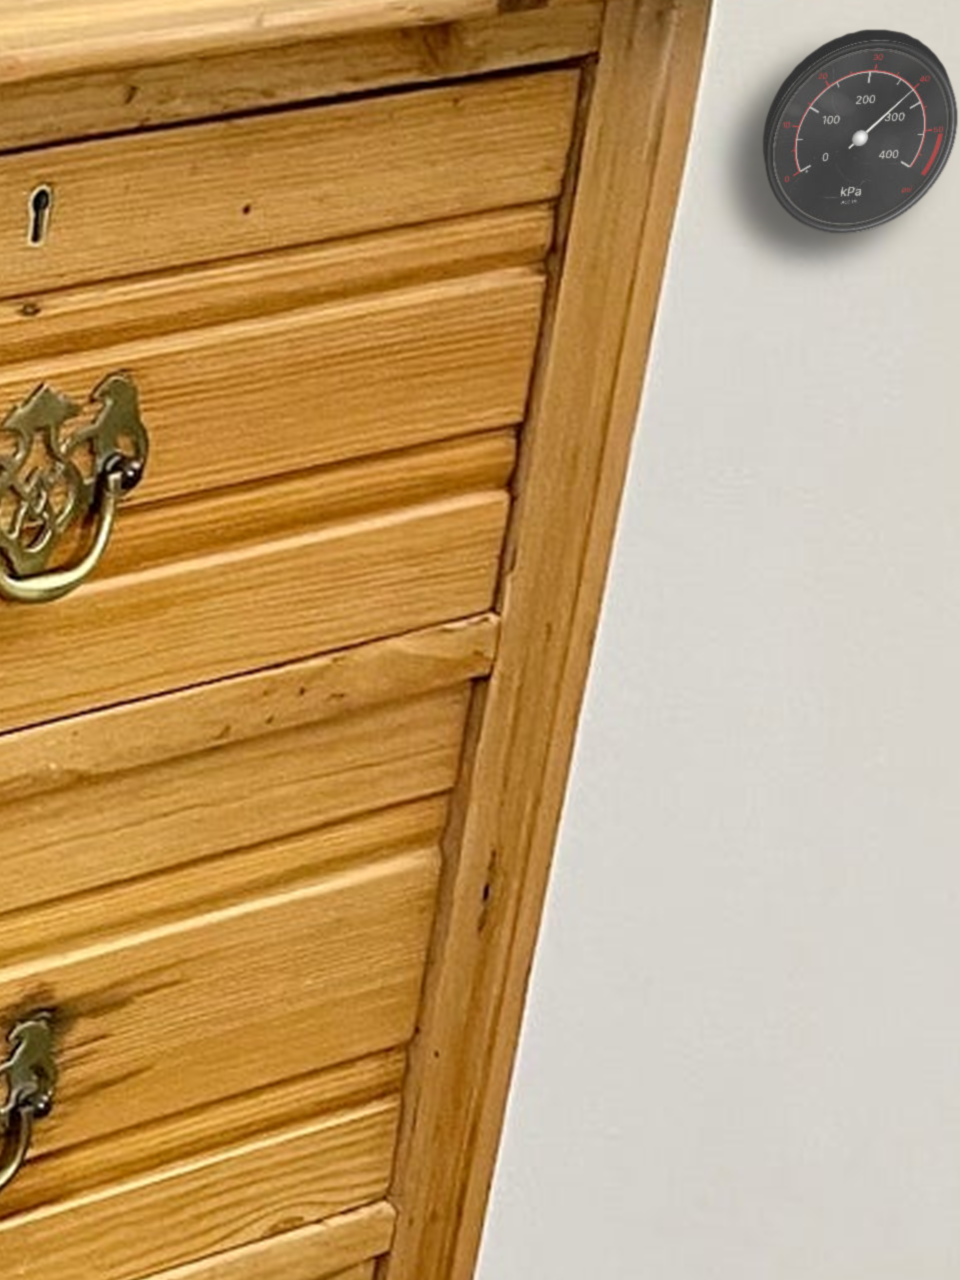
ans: {"value": 275, "unit": "kPa"}
